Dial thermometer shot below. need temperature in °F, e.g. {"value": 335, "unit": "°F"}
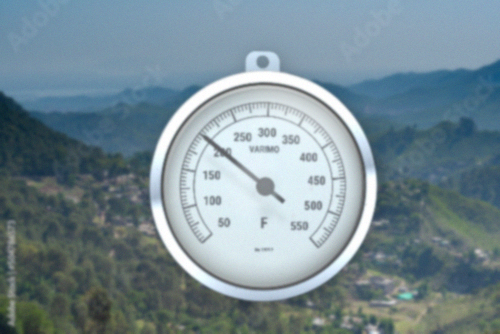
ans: {"value": 200, "unit": "°F"}
